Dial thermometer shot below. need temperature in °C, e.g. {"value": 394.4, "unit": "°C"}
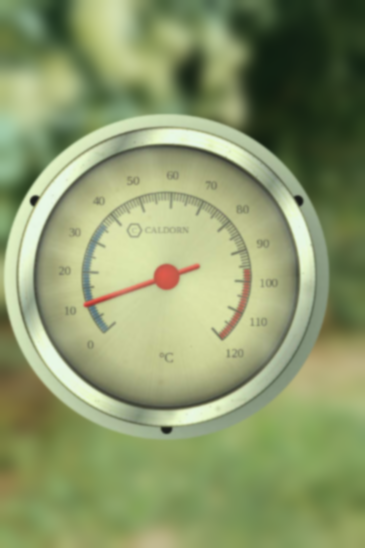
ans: {"value": 10, "unit": "°C"}
